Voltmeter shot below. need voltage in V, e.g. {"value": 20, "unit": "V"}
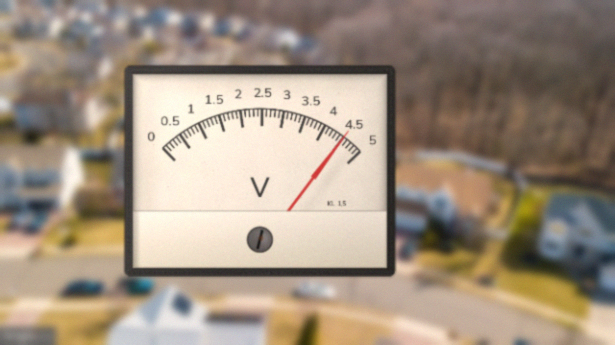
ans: {"value": 4.5, "unit": "V"}
